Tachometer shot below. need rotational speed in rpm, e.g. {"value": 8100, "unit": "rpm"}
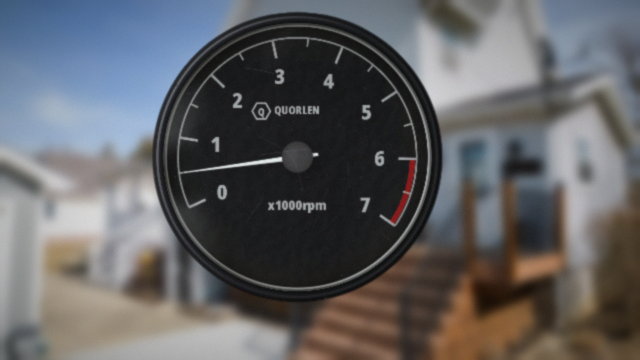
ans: {"value": 500, "unit": "rpm"}
